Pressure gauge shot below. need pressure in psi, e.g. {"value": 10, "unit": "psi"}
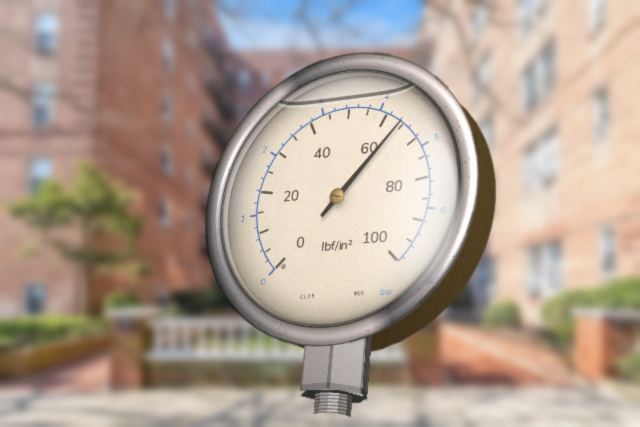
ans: {"value": 65, "unit": "psi"}
